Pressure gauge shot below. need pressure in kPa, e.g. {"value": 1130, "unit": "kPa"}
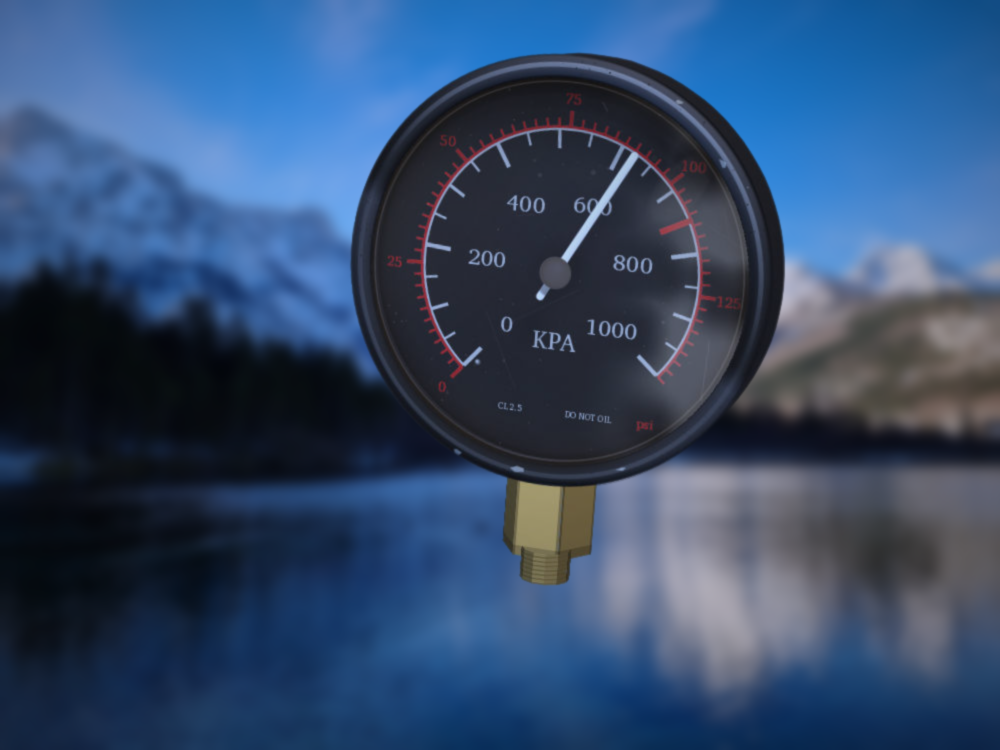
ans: {"value": 625, "unit": "kPa"}
